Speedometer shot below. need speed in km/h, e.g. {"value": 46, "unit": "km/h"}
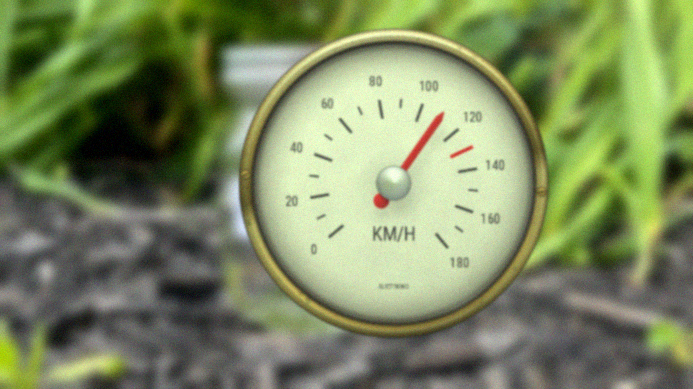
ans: {"value": 110, "unit": "km/h"}
